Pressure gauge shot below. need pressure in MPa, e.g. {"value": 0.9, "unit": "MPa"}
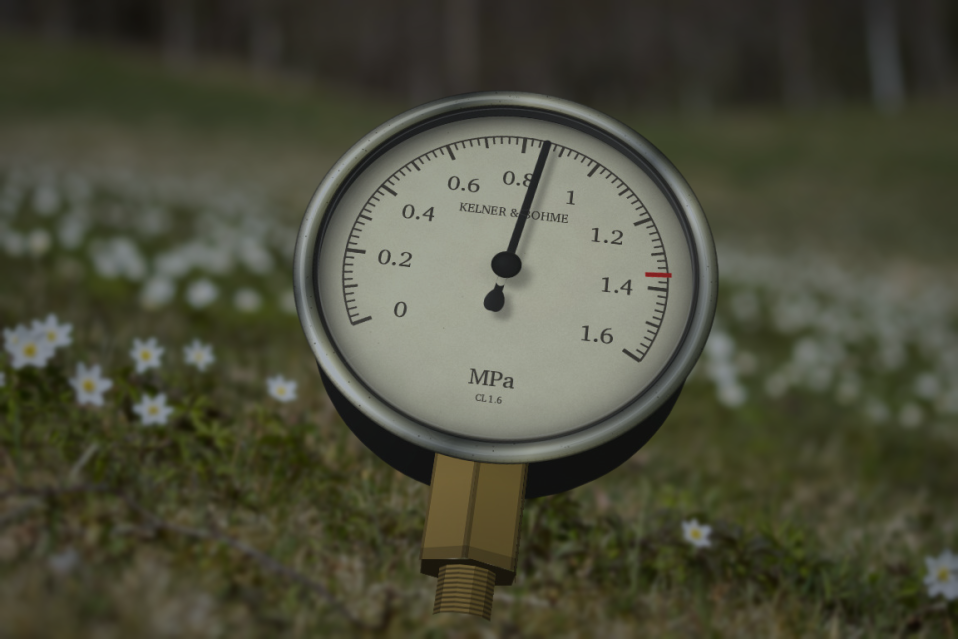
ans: {"value": 0.86, "unit": "MPa"}
